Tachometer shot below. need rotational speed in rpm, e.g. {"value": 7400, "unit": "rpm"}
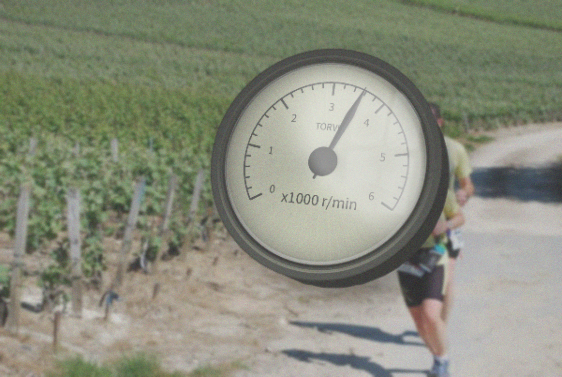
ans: {"value": 3600, "unit": "rpm"}
